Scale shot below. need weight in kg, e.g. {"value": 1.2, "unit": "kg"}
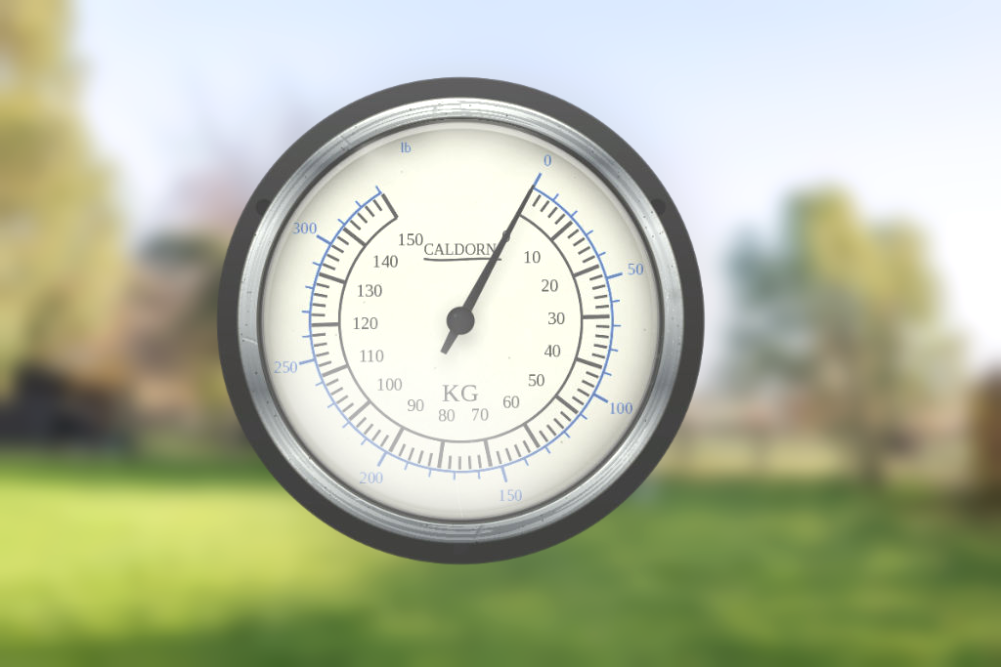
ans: {"value": 0, "unit": "kg"}
